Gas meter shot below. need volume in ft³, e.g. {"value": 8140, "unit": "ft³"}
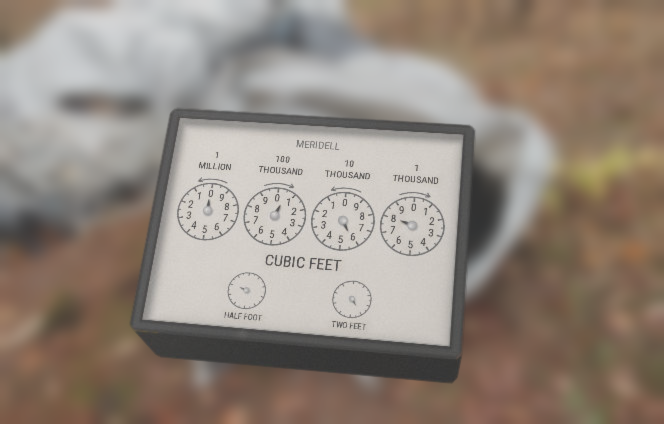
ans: {"value": 5800, "unit": "ft³"}
